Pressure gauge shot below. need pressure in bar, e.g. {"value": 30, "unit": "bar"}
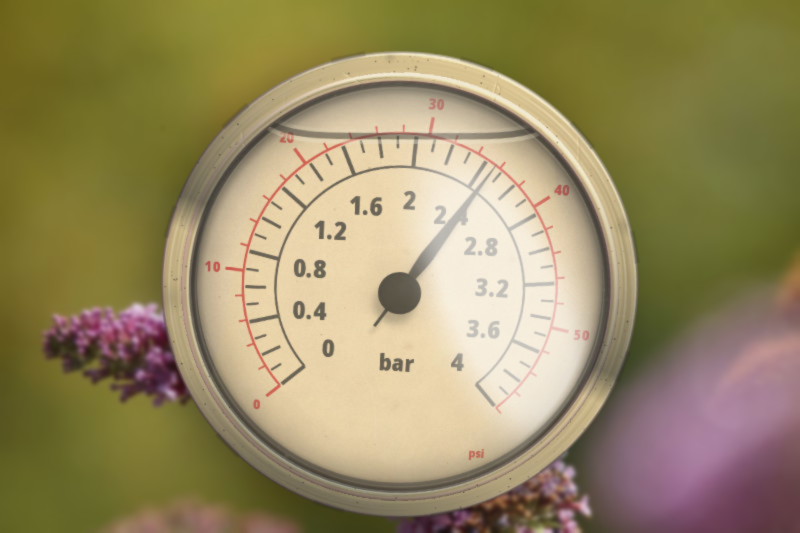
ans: {"value": 2.45, "unit": "bar"}
